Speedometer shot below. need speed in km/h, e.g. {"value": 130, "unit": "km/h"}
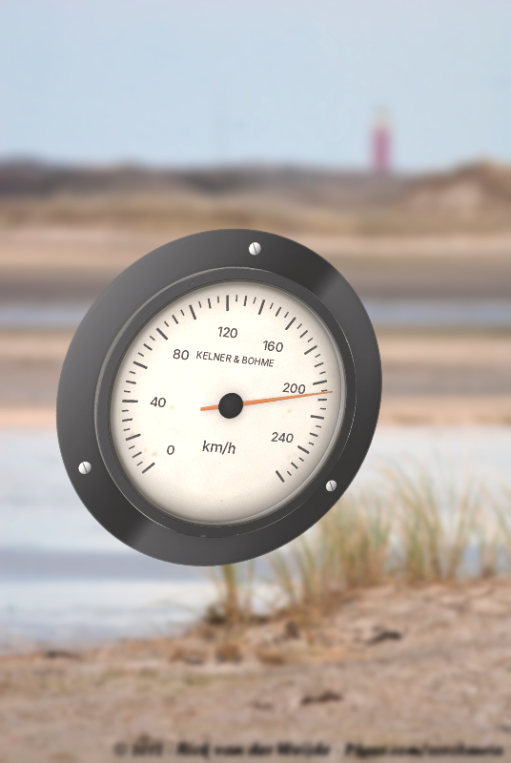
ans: {"value": 205, "unit": "km/h"}
